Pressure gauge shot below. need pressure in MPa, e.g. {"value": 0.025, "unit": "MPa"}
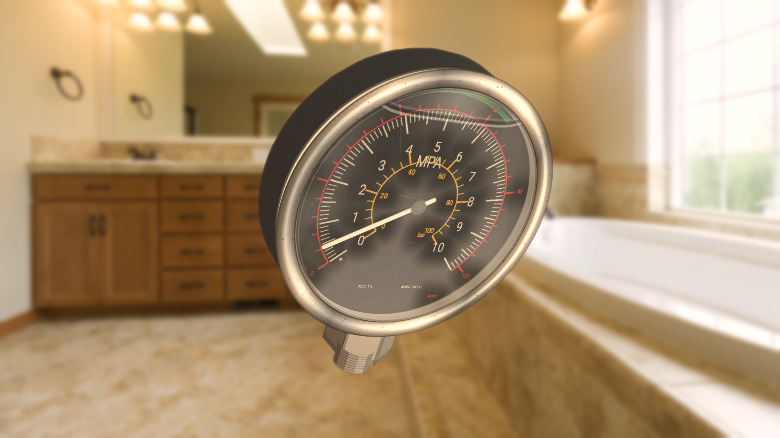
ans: {"value": 0.5, "unit": "MPa"}
